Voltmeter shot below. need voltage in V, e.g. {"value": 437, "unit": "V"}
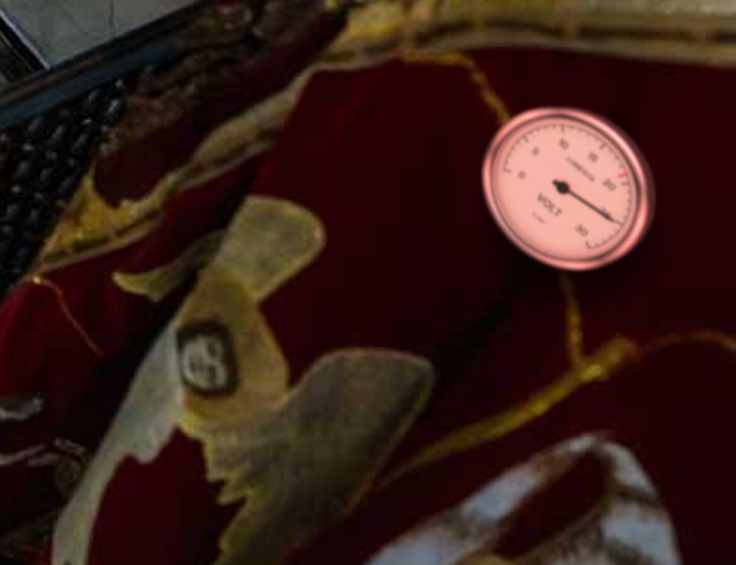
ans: {"value": 25, "unit": "V"}
